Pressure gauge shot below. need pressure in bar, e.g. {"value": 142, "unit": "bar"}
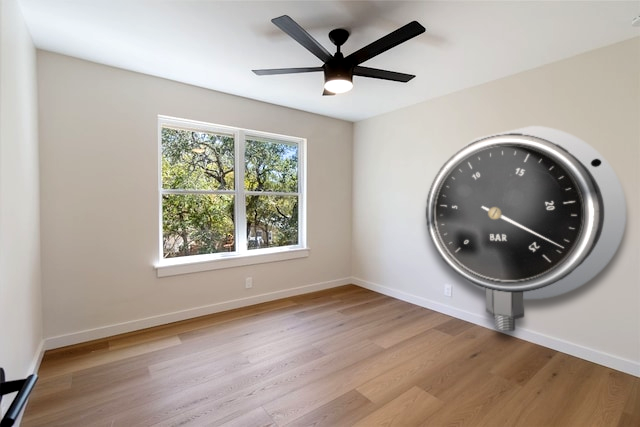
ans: {"value": 23.5, "unit": "bar"}
